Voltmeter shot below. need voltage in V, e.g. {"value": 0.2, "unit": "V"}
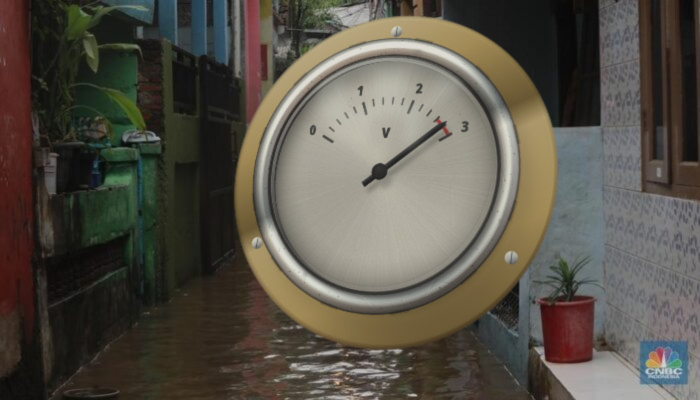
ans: {"value": 2.8, "unit": "V"}
